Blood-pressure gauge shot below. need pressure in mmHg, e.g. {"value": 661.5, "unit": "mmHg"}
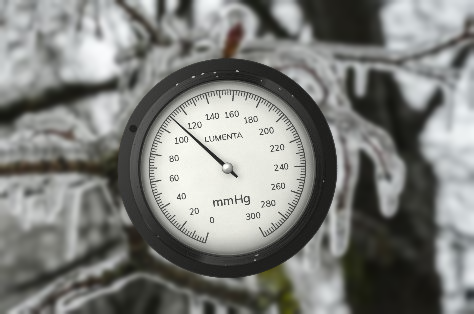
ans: {"value": 110, "unit": "mmHg"}
